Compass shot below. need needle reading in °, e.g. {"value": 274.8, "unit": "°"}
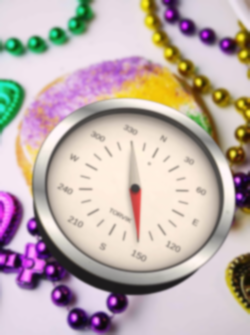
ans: {"value": 150, "unit": "°"}
